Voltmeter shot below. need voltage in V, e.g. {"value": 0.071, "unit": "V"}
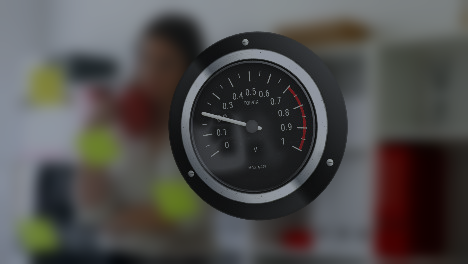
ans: {"value": 0.2, "unit": "V"}
